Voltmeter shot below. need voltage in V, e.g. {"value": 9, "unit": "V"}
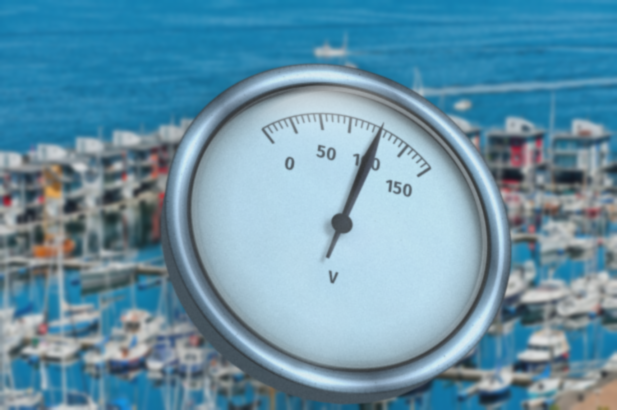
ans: {"value": 100, "unit": "V"}
